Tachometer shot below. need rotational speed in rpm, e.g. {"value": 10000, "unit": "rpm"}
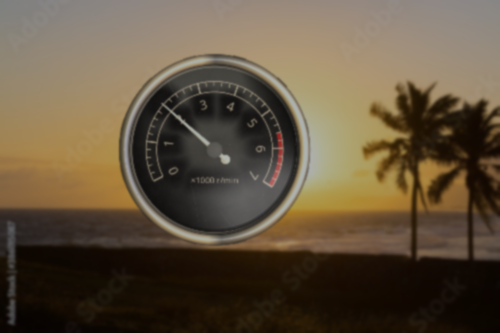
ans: {"value": 2000, "unit": "rpm"}
